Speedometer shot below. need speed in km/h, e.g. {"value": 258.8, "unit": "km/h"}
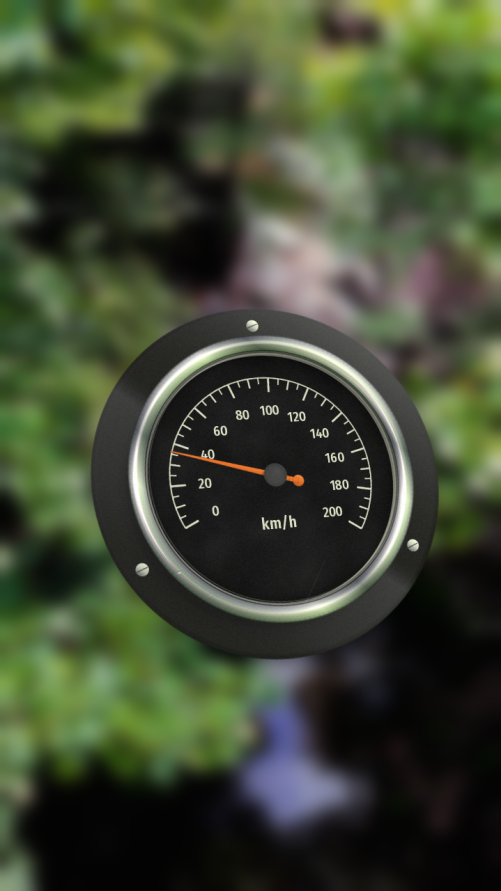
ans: {"value": 35, "unit": "km/h"}
